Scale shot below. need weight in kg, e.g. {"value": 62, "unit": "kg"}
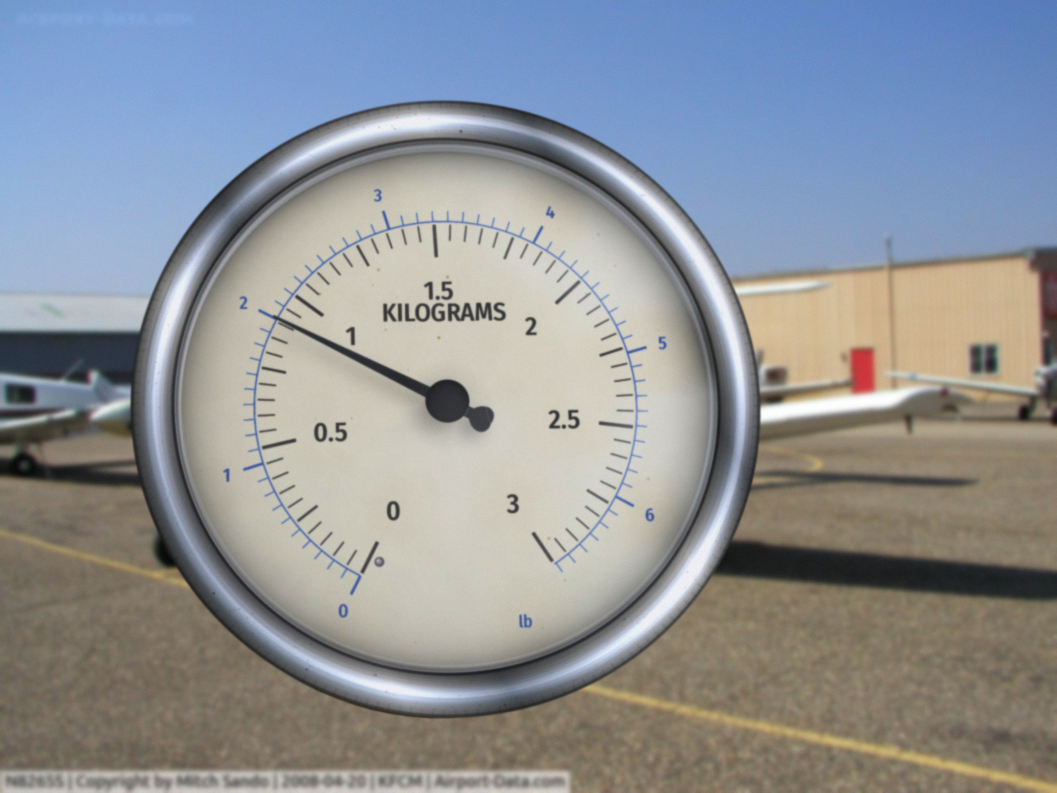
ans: {"value": 0.9, "unit": "kg"}
